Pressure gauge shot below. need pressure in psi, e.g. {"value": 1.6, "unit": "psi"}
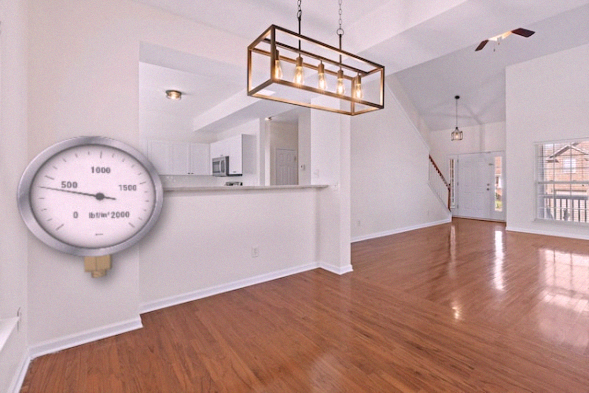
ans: {"value": 400, "unit": "psi"}
